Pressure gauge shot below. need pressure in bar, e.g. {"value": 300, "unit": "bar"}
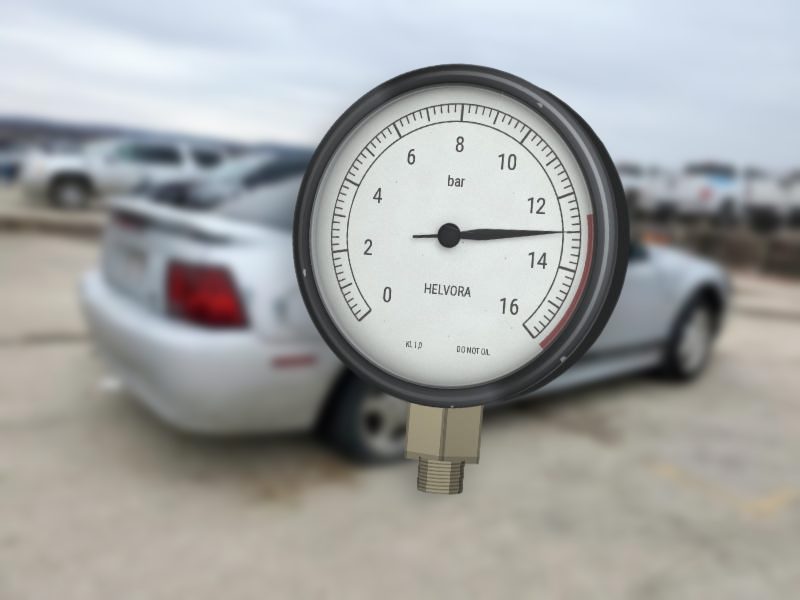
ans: {"value": 13, "unit": "bar"}
